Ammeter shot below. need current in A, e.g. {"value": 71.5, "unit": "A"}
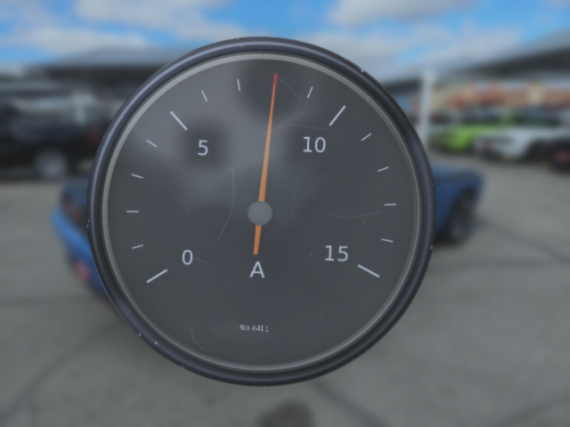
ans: {"value": 8, "unit": "A"}
